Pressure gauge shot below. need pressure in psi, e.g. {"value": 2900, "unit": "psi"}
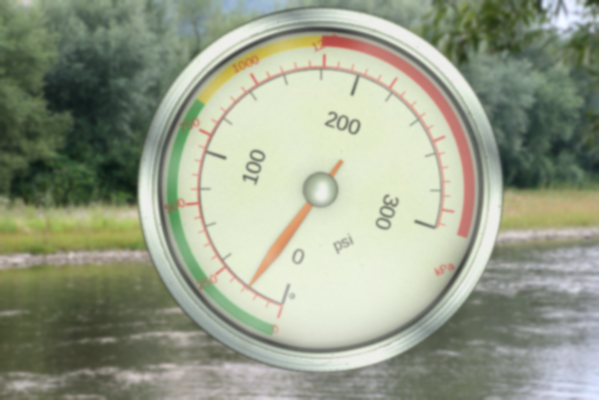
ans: {"value": 20, "unit": "psi"}
